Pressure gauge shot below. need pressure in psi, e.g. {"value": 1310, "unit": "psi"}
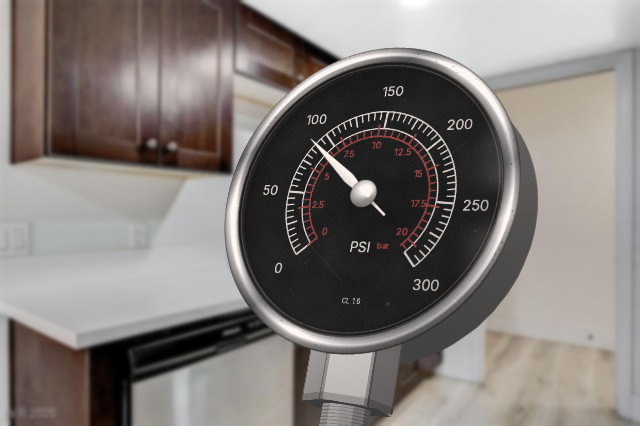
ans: {"value": 90, "unit": "psi"}
